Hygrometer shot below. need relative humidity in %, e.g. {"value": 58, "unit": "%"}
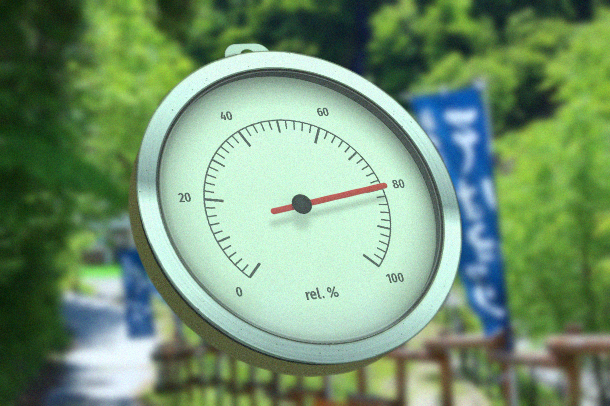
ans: {"value": 80, "unit": "%"}
